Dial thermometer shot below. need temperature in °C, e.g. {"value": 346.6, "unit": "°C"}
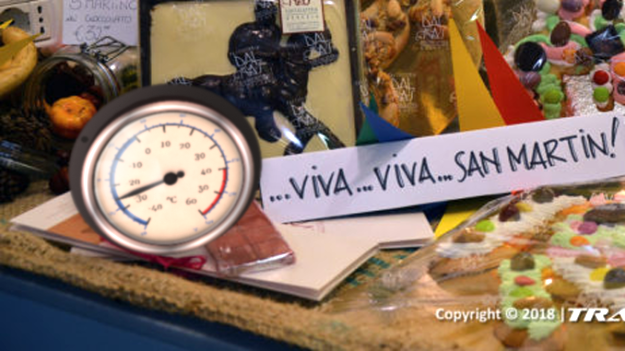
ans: {"value": -25, "unit": "°C"}
